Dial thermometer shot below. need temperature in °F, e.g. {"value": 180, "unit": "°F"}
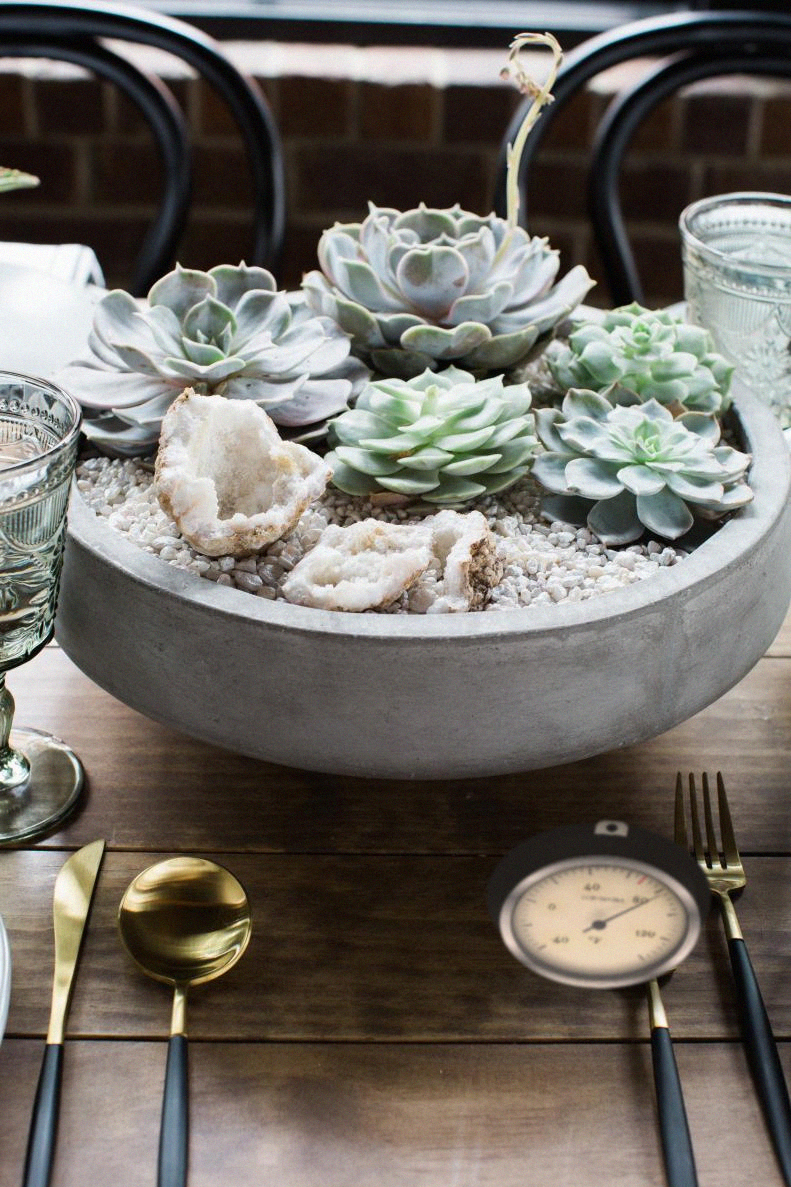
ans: {"value": 80, "unit": "°F"}
